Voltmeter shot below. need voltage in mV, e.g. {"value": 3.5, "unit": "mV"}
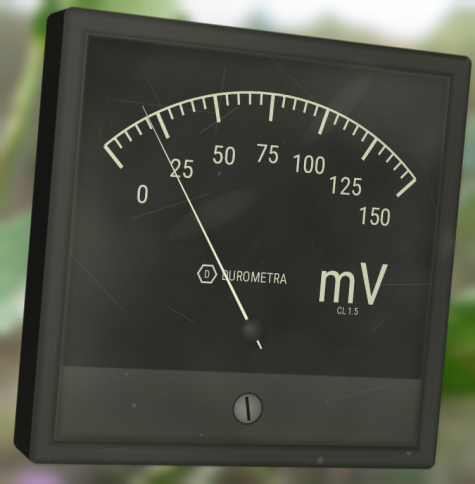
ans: {"value": 20, "unit": "mV"}
